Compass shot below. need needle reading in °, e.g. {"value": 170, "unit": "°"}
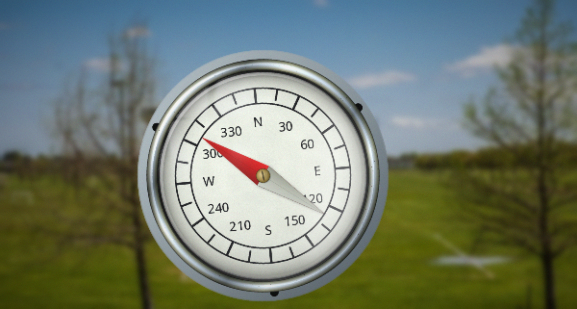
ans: {"value": 307.5, "unit": "°"}
